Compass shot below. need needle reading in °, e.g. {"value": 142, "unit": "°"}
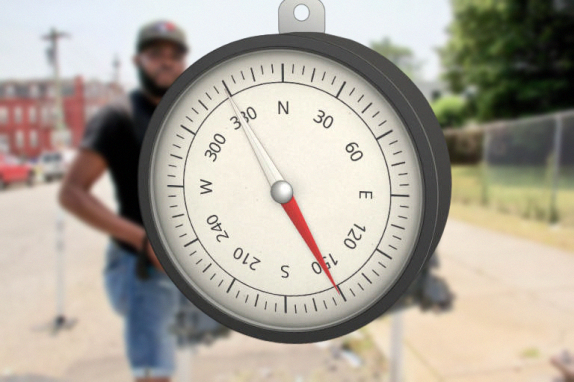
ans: {"value": 150, "unit": "°"}
